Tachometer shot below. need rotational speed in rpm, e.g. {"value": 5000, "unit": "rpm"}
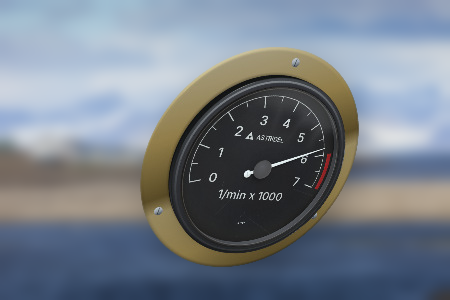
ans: {"value": 5750, "unit": "rpm"}
